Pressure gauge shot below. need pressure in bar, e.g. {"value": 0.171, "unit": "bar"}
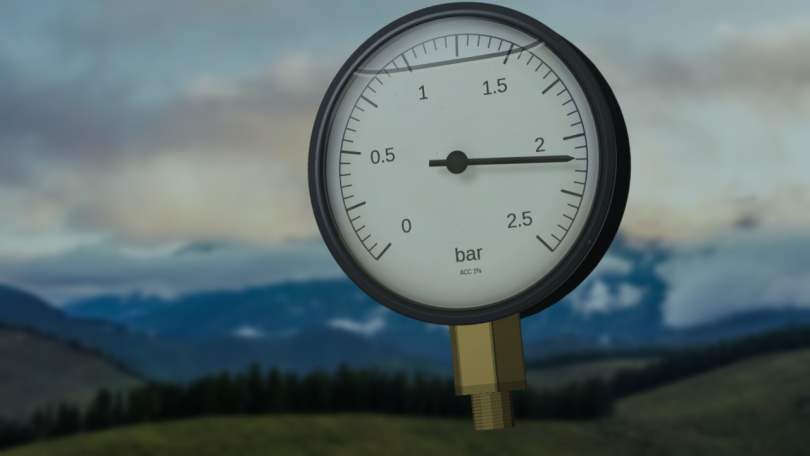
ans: {"value": 2.1, "unit": "bar"}
